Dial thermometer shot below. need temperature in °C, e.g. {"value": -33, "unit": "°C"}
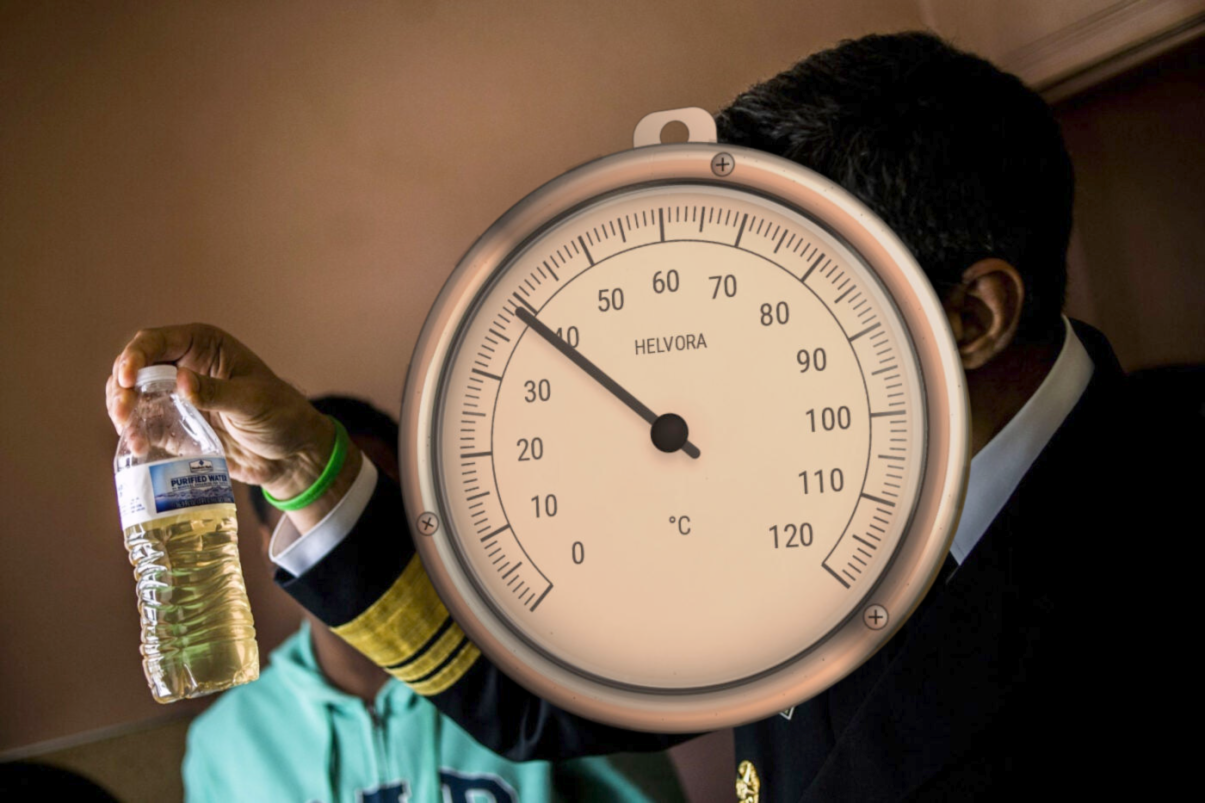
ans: {"value": 39, "unit": "°C"}
